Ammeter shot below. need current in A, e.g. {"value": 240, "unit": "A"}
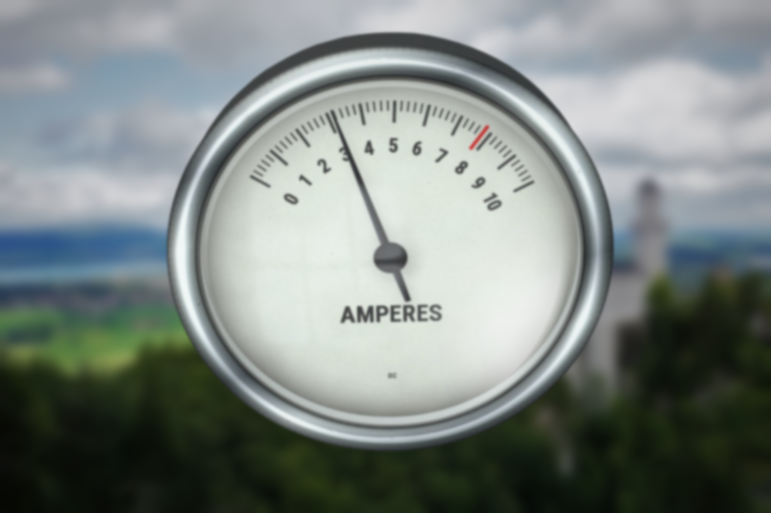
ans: {"value": 3.2, "unit": "A"}
